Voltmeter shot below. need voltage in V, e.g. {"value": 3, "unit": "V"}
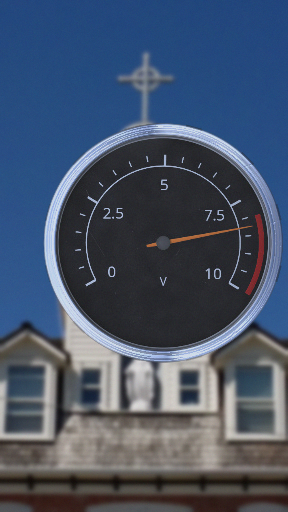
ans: {"value": 8.25, "unit": "V"}
